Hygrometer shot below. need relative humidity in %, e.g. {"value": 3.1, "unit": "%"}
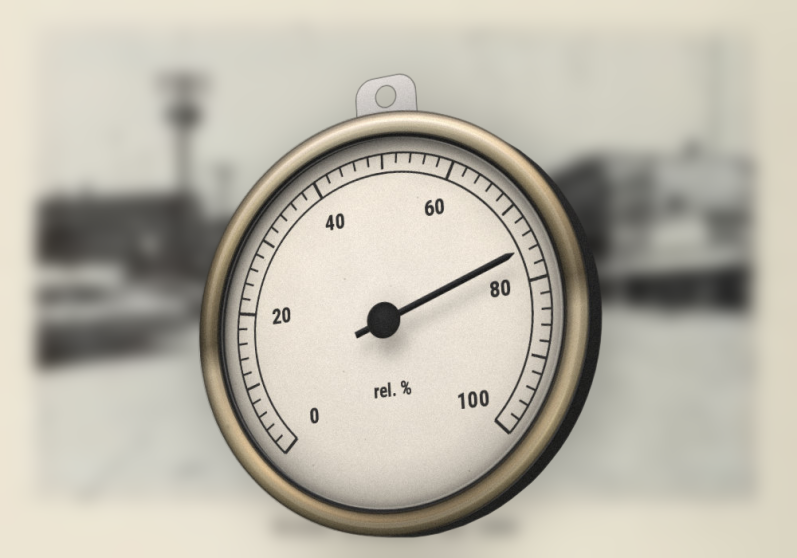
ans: {"value": 76, "unit": "%"}
